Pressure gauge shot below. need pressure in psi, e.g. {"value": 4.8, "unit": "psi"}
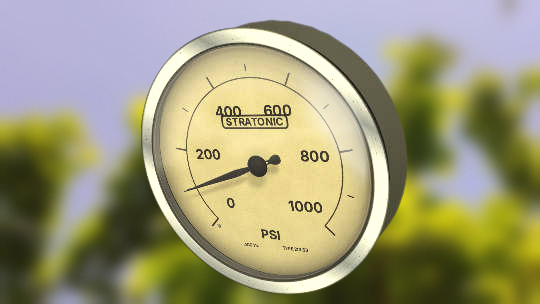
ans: {"value": 100, "unit": "psi"}
